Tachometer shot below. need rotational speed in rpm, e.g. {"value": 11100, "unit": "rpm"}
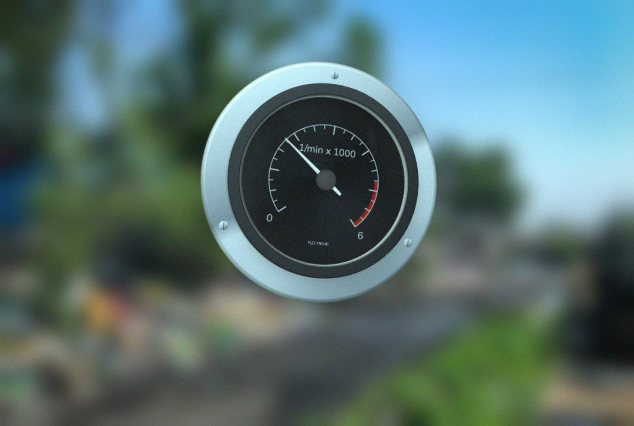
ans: {"value": 1750, "unit": "rpm"}
